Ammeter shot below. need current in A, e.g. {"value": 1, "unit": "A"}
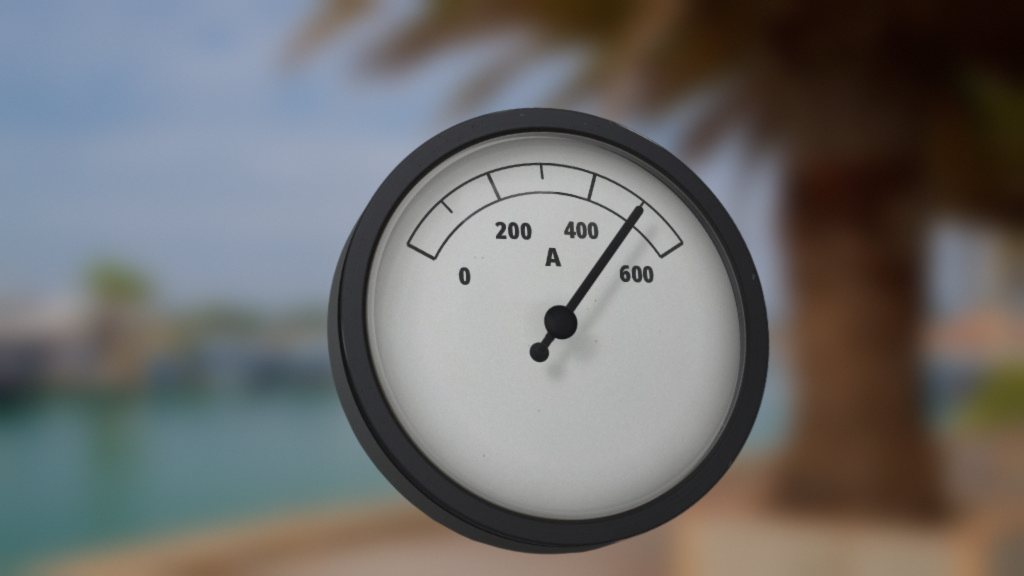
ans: {"value": 500, "unit": "A"}
